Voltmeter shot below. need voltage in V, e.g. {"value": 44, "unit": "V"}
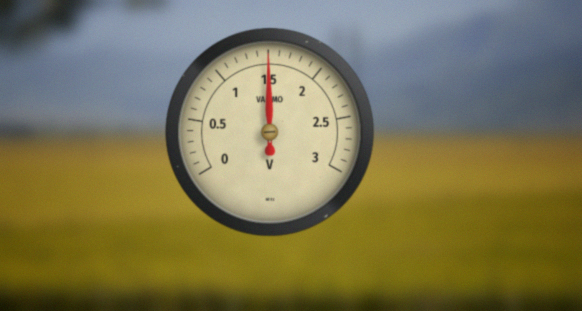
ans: {"value": 1.5, "unit": "V"}
